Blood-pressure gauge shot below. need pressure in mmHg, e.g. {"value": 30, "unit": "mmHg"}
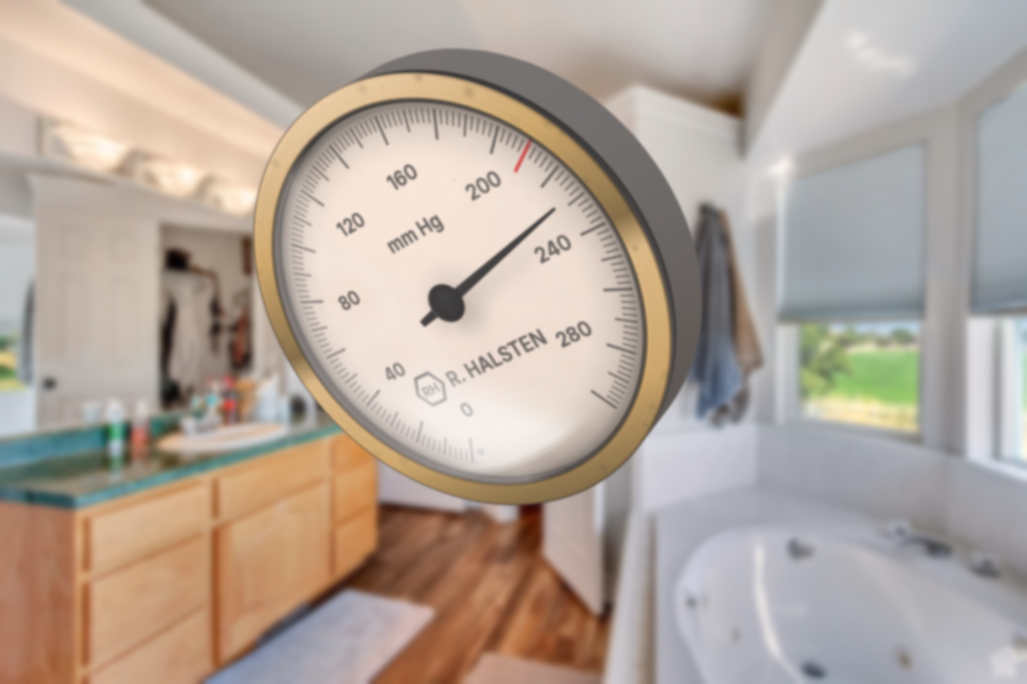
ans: {"value": 228, "unit": "mmHg"}
